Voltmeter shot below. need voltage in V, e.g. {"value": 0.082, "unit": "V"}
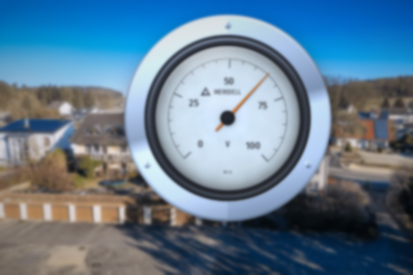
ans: {"value": 65, "unit": "V"}
